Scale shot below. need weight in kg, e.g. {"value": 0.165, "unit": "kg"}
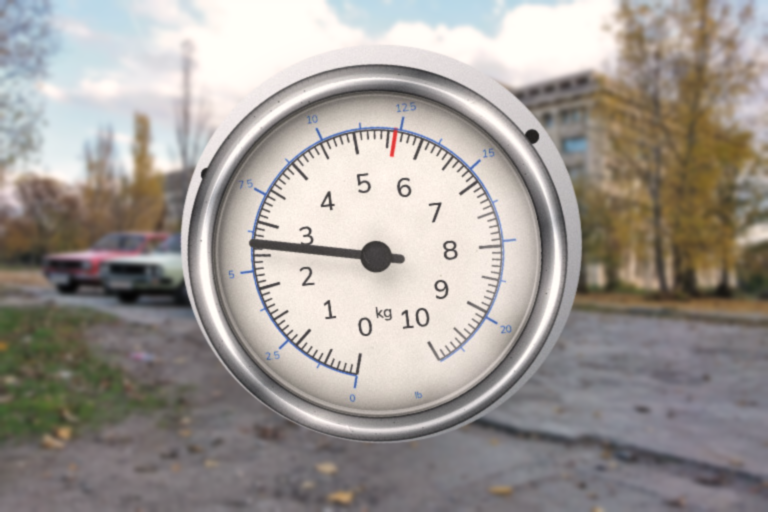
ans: {"value": 2.7, "unit": "kg"}
